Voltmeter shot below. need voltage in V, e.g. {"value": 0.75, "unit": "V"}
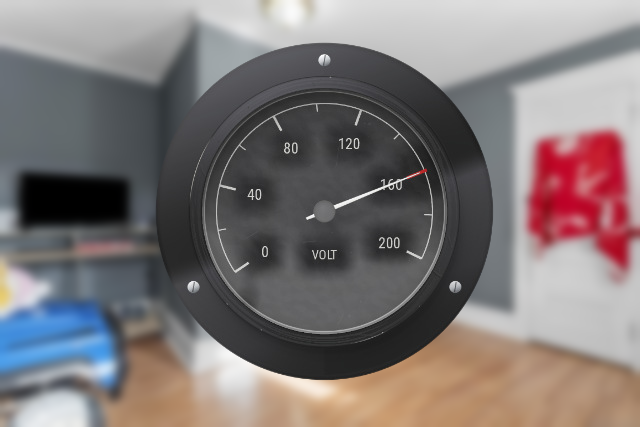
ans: {"value": 160, "unit": "V"}
